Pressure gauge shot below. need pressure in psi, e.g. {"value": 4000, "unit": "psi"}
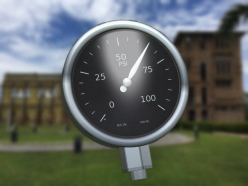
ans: {"value": 65, "unit": "psi"}
